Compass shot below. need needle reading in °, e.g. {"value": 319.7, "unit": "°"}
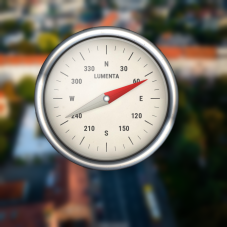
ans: {"value": 65, "unit": "°"}
